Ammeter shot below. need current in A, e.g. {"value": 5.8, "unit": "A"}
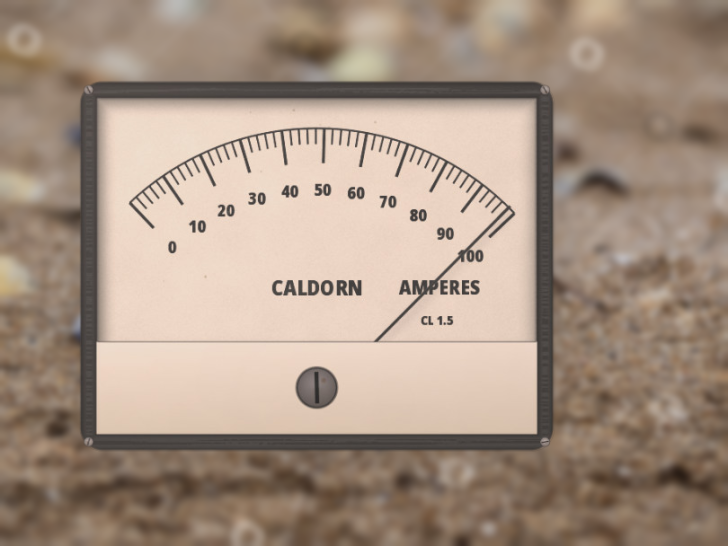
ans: {"value": 98, "unit": "A"}
